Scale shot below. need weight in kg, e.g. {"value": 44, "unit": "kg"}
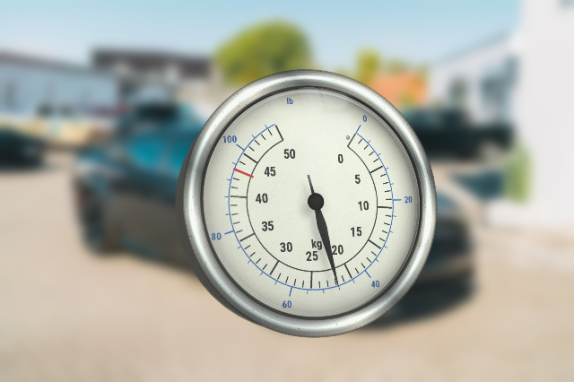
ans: {"value": 22, "unit": "kg"}
